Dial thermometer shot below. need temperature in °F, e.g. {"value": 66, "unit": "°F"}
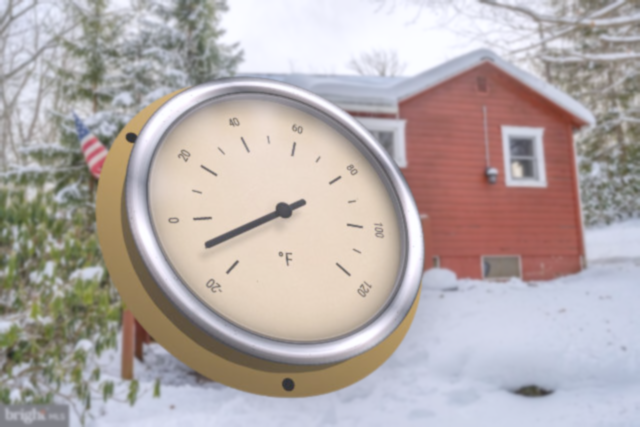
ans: {"value": -10, "unit": "°F"}
